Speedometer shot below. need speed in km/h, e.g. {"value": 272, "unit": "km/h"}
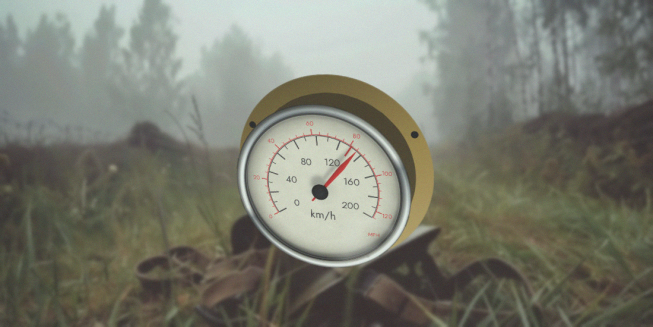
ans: {"value": 135, "unit": "km/h"}
